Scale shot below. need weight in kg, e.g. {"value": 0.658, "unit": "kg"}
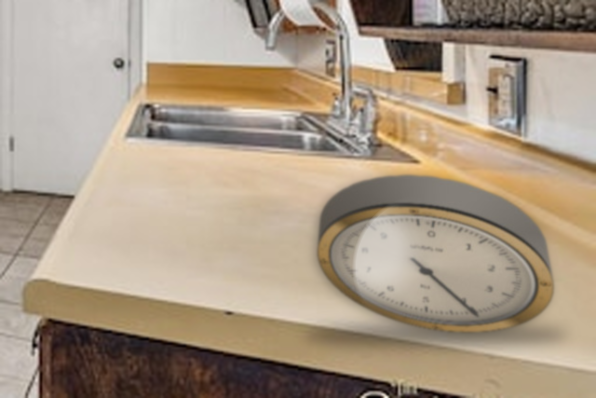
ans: {"value": 4, "unit": "kg"}
